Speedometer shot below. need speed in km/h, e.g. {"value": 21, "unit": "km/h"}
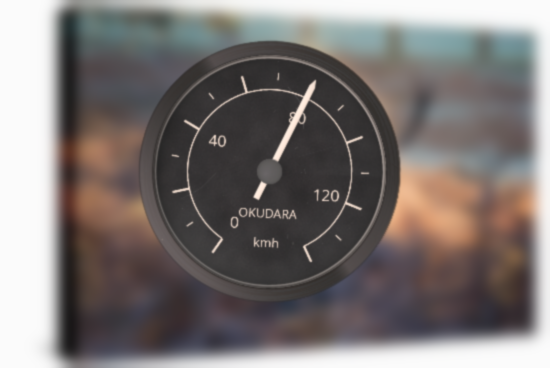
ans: {"value": 80, "unit": "km/h"}
